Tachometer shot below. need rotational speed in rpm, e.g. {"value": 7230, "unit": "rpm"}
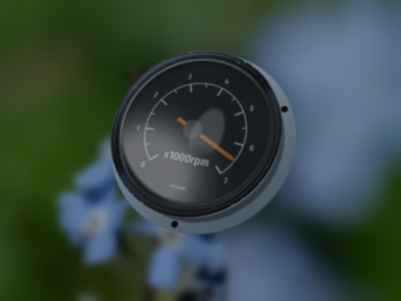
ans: {"value": 6500, "unit": "rpm"}
